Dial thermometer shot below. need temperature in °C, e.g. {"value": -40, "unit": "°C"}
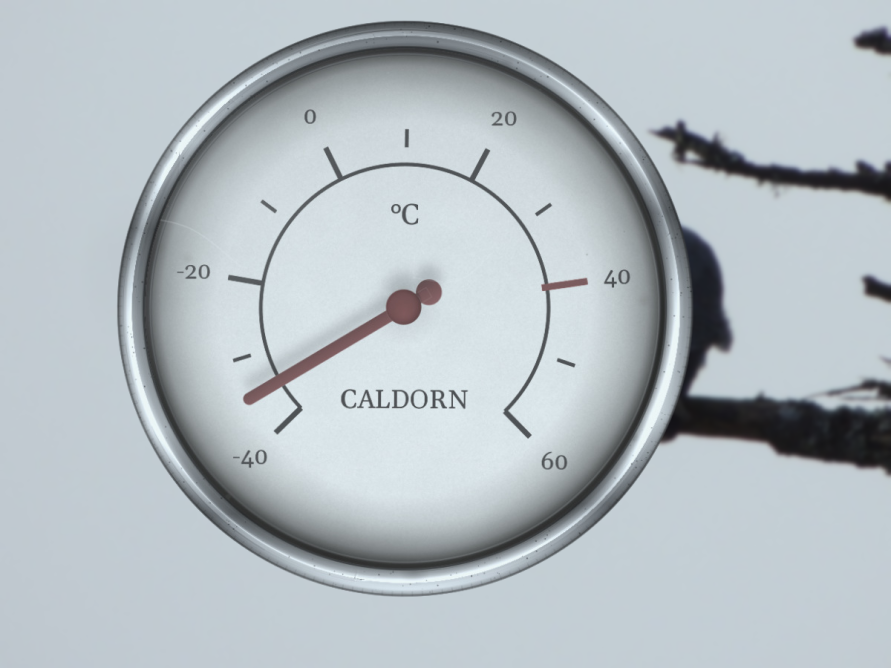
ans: {"value": -35, "unit": "°C"}
